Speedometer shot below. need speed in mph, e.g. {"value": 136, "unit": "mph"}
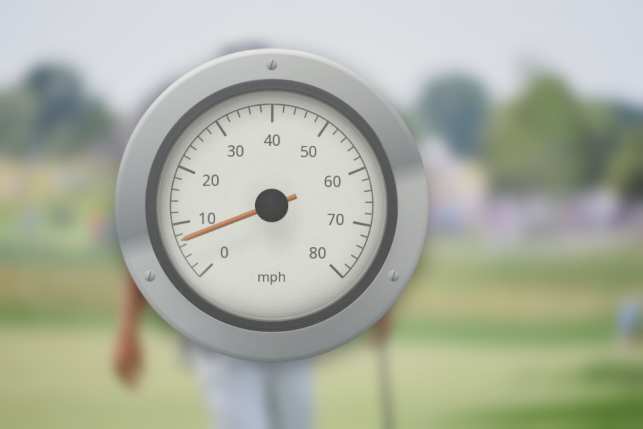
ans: {"value": 7, "unit": "mph"}
